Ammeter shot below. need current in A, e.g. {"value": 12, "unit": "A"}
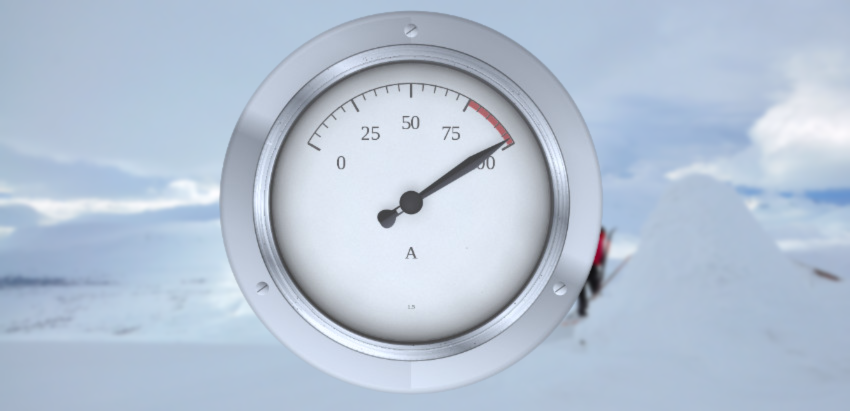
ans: {"value": 97.5, "unit": "A"}
